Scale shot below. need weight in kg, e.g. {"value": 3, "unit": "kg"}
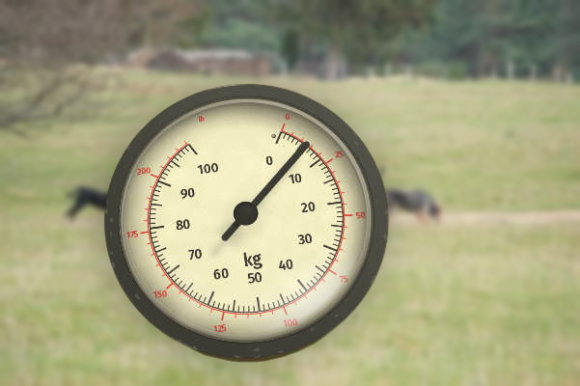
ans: {"value": 6, "unit": "kg"}
